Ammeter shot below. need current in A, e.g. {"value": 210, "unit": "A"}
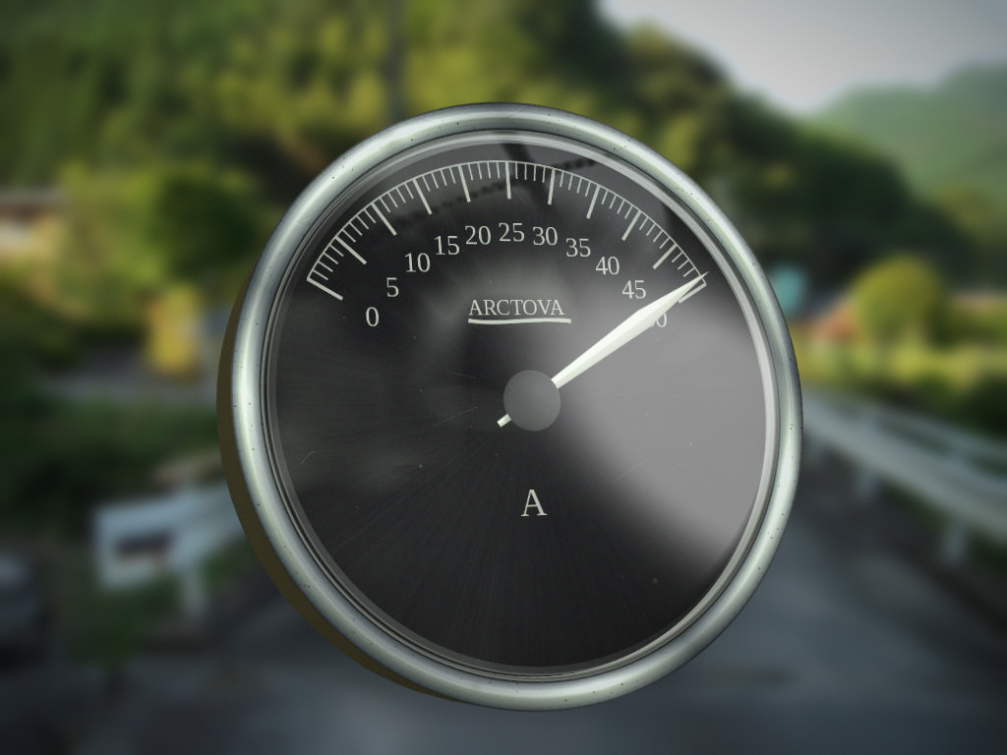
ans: {"value": 49, "unit": "A"}
